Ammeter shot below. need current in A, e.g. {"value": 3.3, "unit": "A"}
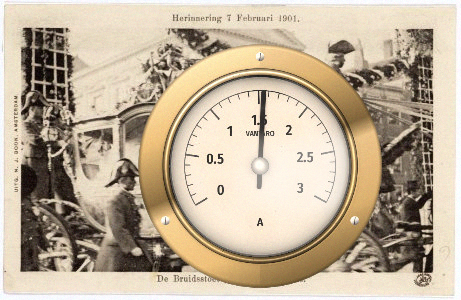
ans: {"value": 1.55, "unit": "A"}
